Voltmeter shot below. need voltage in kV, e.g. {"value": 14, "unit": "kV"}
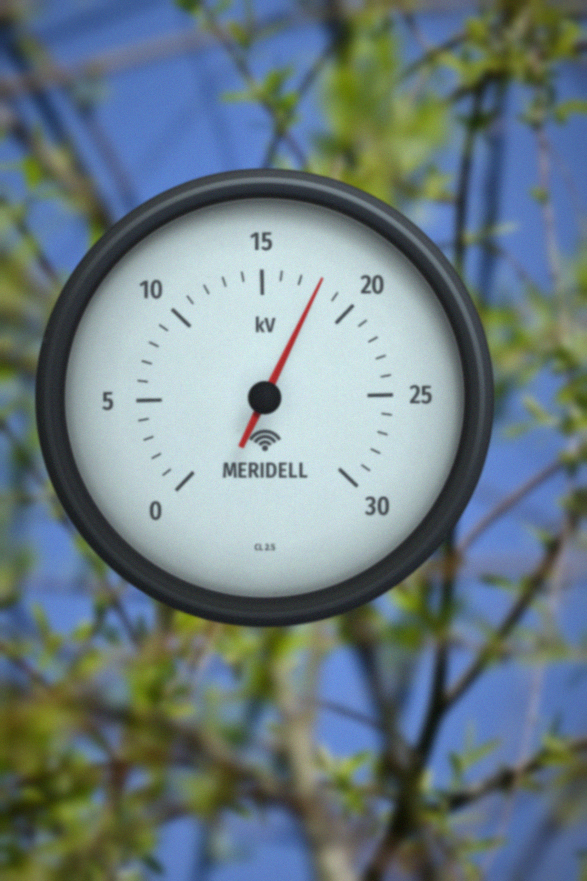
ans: {"value": 18, "unit": "kV"}
